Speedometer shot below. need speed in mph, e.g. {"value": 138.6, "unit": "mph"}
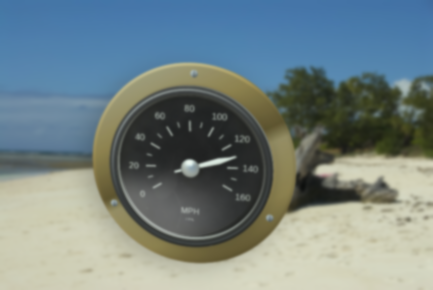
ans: {"value": 130, "unit": "mph"}
